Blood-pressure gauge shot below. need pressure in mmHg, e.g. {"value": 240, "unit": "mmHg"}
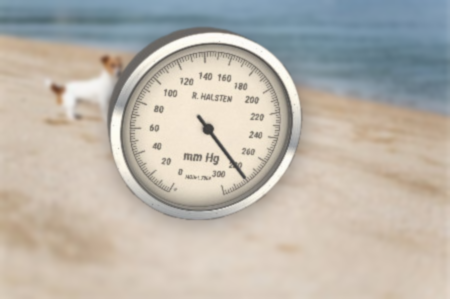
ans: {"value": 280, "unit": "mmHg"}
